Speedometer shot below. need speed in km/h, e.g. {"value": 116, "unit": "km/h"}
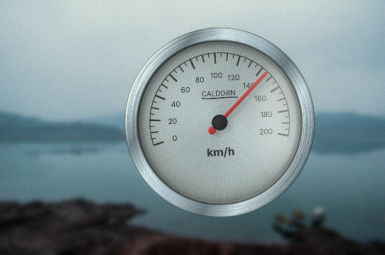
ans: {"value": 145, "unit": "km/h"}
